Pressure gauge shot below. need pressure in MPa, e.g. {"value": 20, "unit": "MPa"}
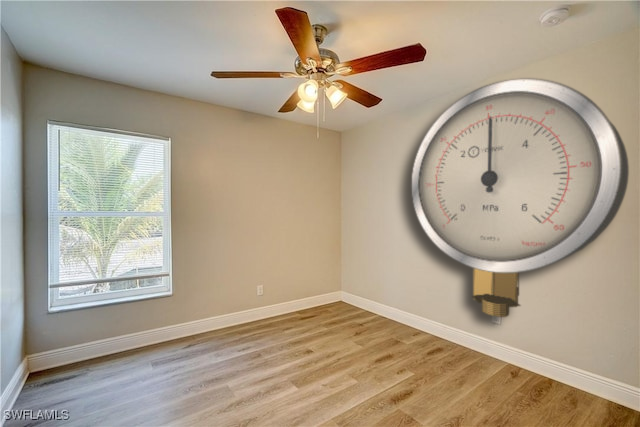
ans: {"value": 3, "unit": "MPa"}
